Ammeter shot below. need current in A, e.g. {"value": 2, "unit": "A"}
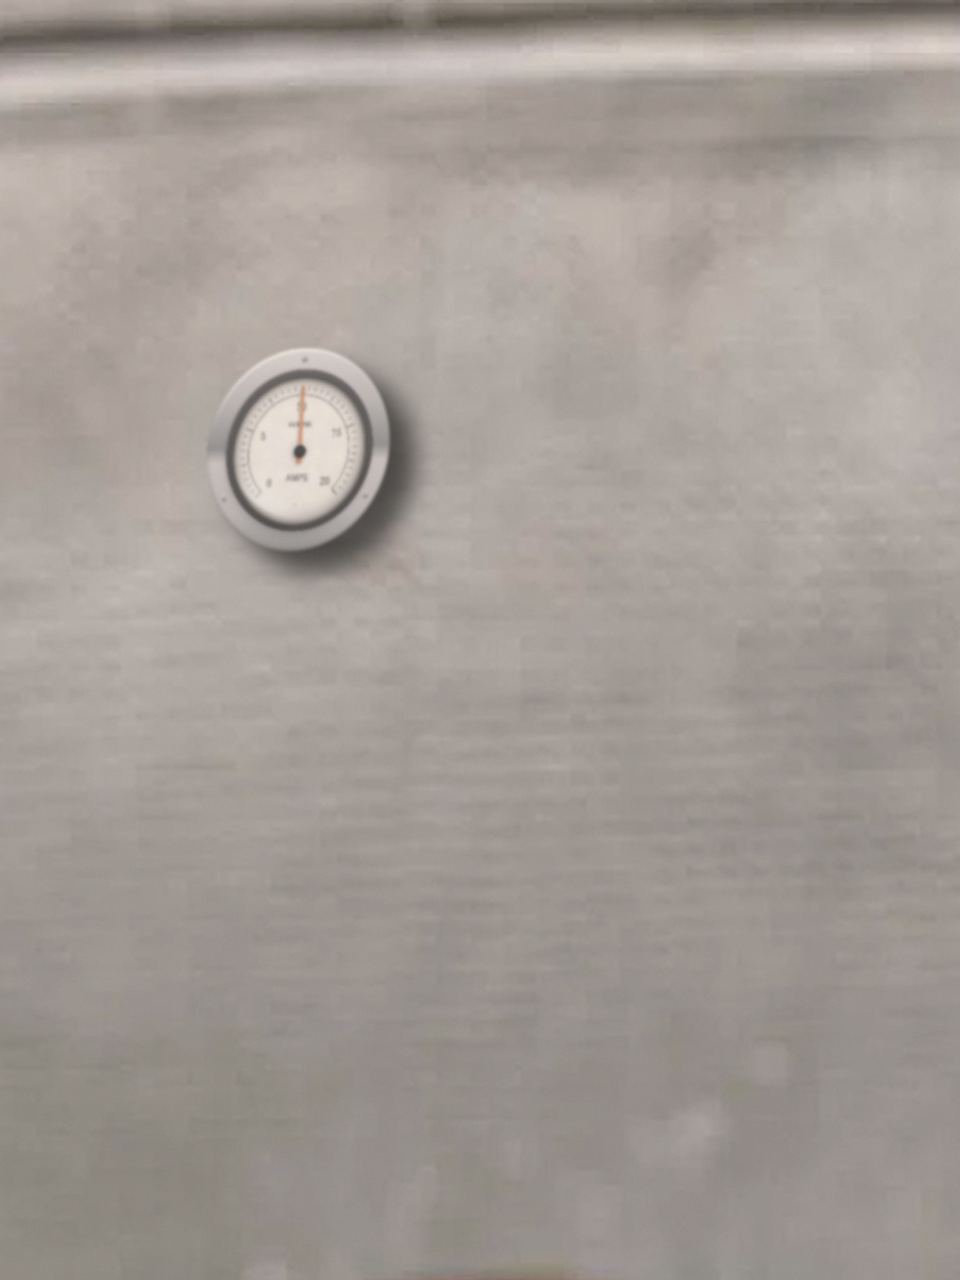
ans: {"value": 10, "unit": "A"}
